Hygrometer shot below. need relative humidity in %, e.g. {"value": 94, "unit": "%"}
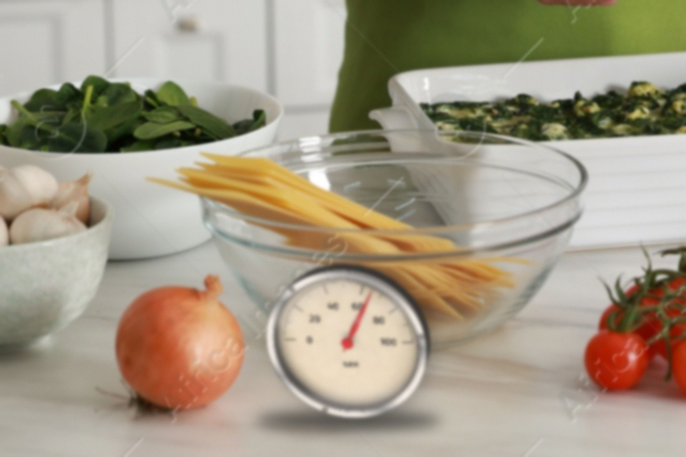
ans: {"value": 65, "unit": "%"}
